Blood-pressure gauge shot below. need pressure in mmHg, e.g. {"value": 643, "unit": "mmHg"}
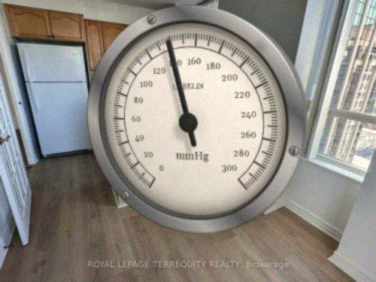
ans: {"value": 140, "unit": "mmHg"}
